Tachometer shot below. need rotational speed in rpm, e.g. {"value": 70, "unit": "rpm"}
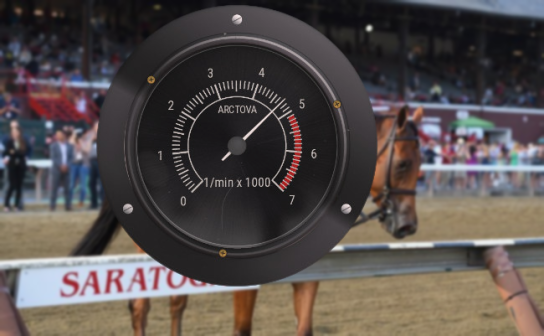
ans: {"value": 4700, "unit": "rpm"}
